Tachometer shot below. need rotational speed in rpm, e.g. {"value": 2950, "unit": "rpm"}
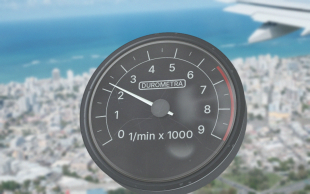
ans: {"value": 2250, "unit": "rpm"}
